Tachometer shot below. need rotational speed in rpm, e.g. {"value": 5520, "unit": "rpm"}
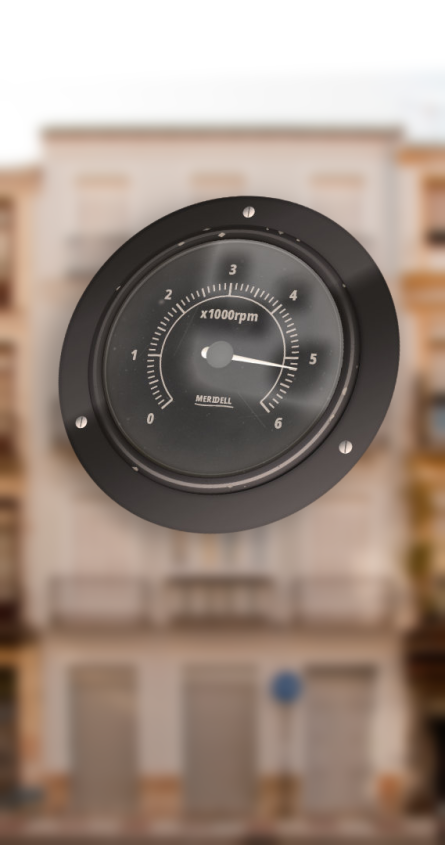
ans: {"value": 5200, "unit": "rpm"}
